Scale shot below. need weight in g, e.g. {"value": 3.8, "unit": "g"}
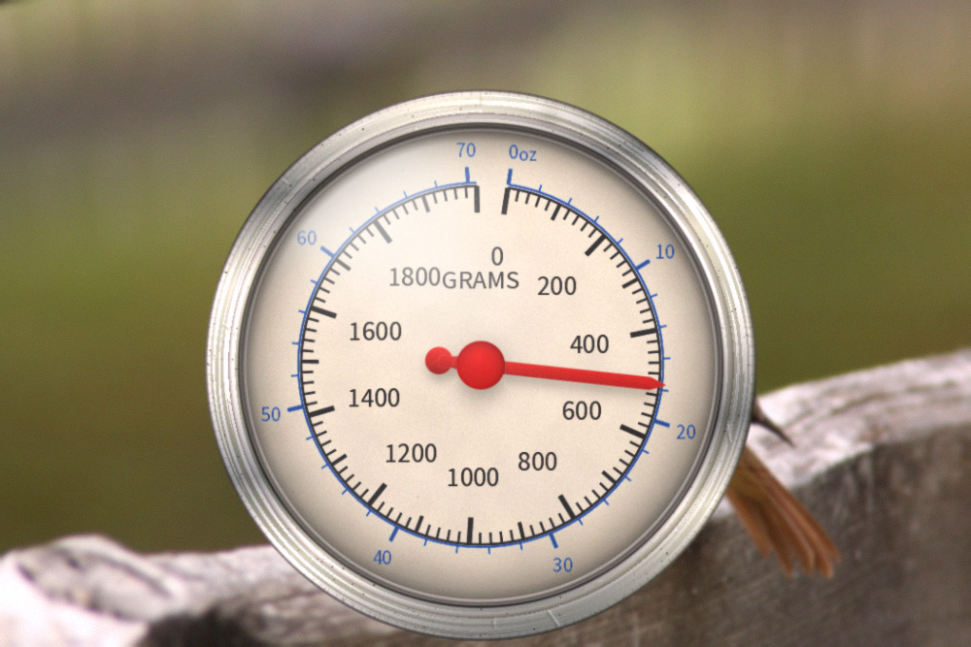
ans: {"value": 500, "unit": "g"}
